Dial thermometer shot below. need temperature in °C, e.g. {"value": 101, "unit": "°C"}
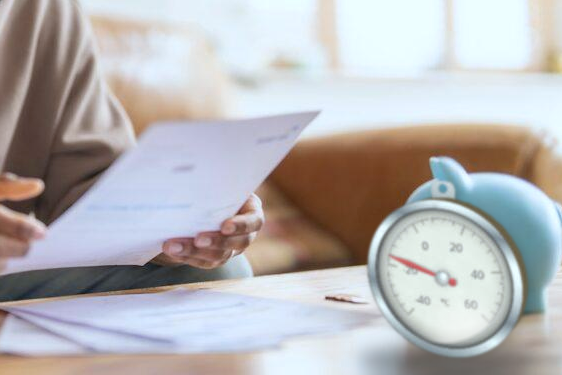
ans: {"value": -16, "unit": "°C"}
